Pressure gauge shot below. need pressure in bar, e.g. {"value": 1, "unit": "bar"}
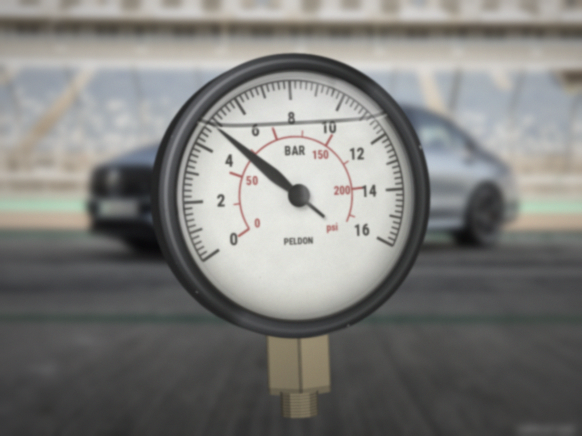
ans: {"value": 4.8, "unit": "bar"}
